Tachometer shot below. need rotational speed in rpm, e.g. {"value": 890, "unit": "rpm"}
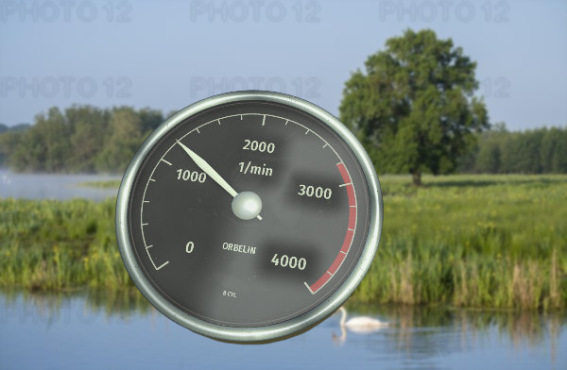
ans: {"value": 1200, "unit": "rpm"}
